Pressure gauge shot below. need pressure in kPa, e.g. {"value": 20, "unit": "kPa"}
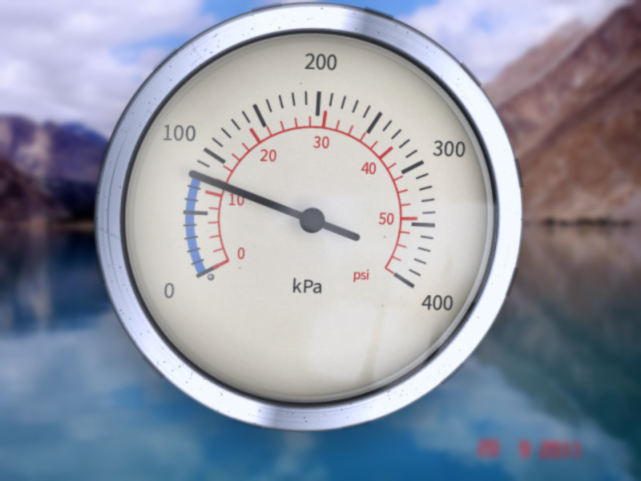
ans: {"value": 80, "unit": "kPa"}
